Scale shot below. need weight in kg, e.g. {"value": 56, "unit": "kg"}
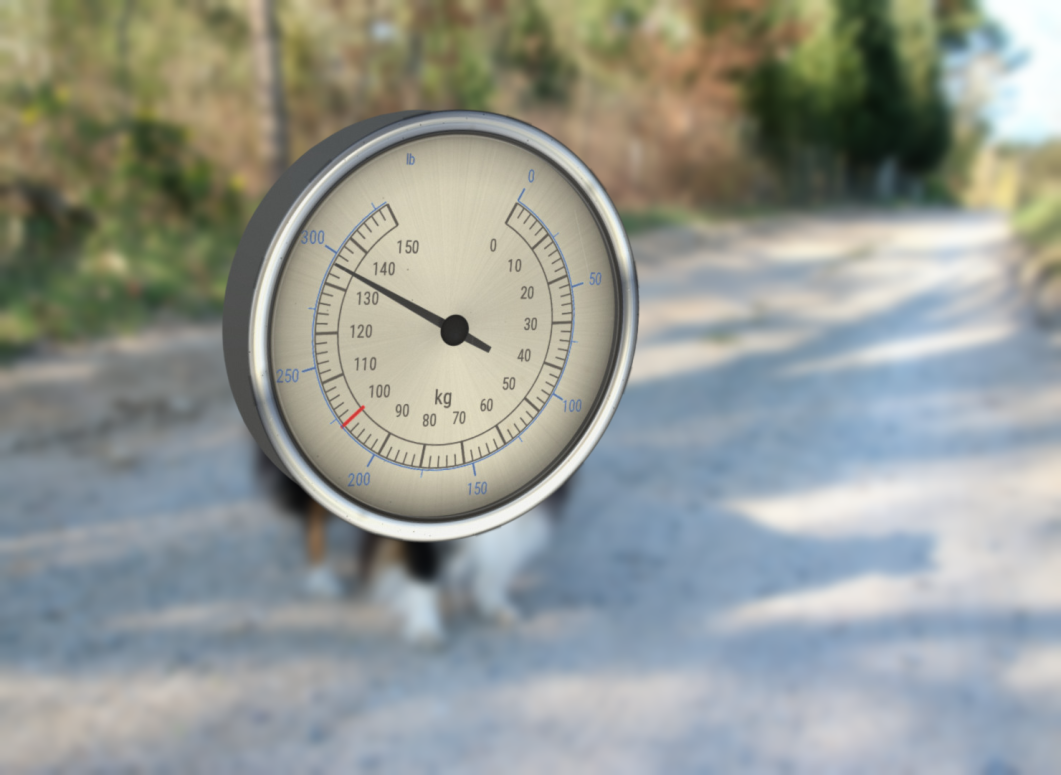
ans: {"value": 134, "unit": "kg"}
